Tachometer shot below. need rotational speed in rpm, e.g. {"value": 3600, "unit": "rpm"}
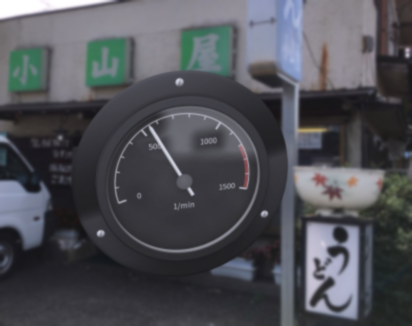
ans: {"value": 550, "unit": "rpm"}
